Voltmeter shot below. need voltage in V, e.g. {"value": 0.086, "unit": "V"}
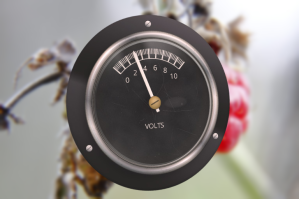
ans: {"value": 3, "unit": "V"}
